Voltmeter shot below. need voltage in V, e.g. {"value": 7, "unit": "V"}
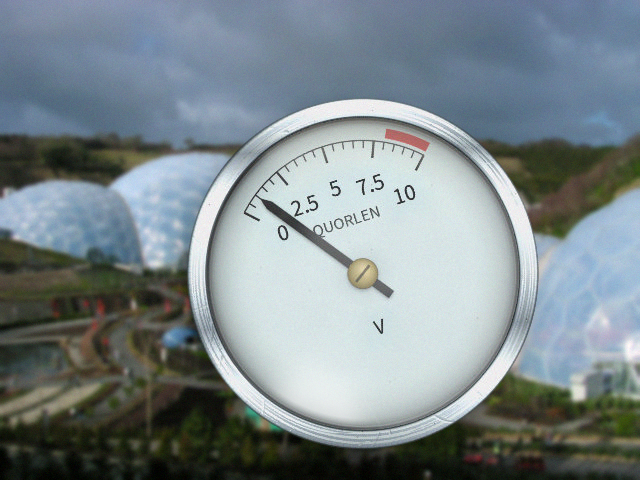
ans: {"value": 1, "unit": "V"}
